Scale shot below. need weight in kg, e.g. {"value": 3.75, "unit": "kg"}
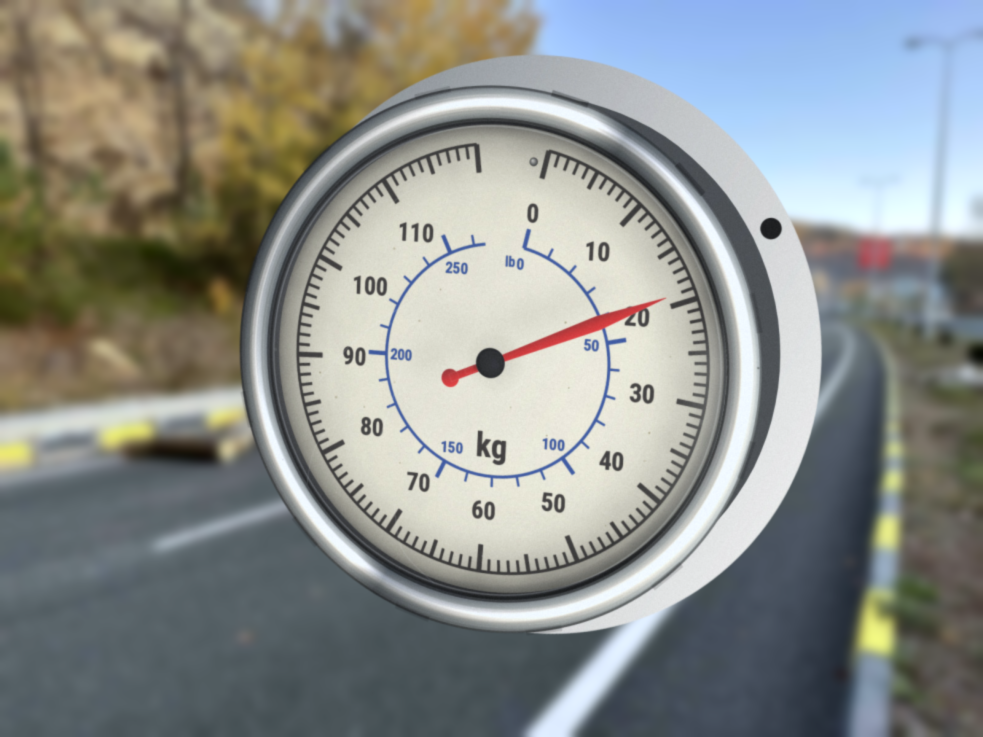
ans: {"value": 19, "unit": "kg"}
